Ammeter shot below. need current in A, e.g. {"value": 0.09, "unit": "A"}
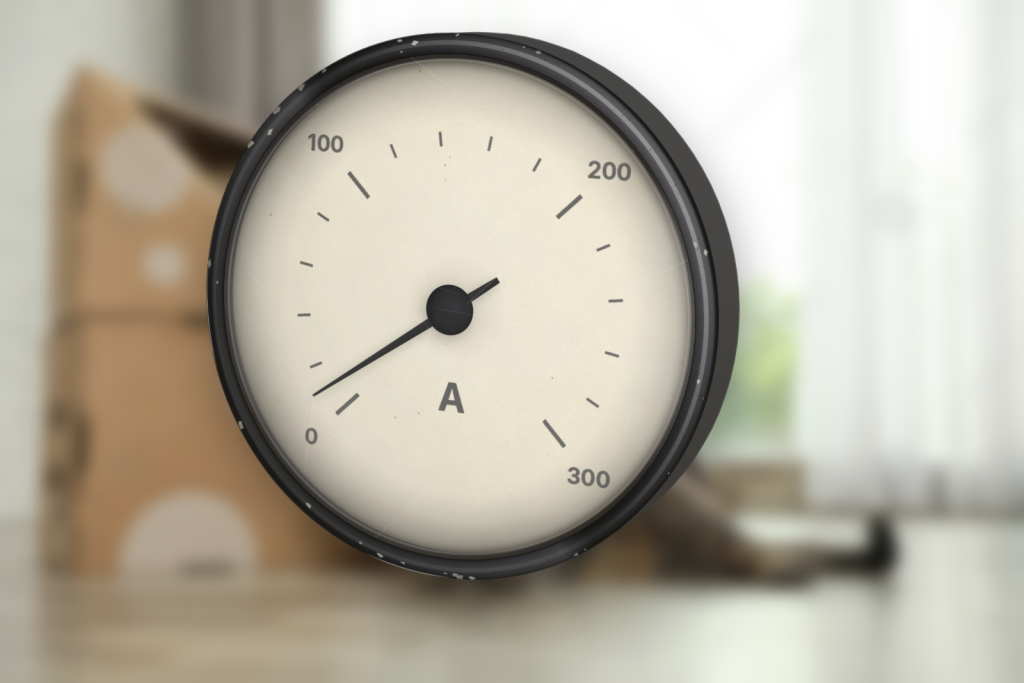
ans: {"value": 10, "unit": "A"}
